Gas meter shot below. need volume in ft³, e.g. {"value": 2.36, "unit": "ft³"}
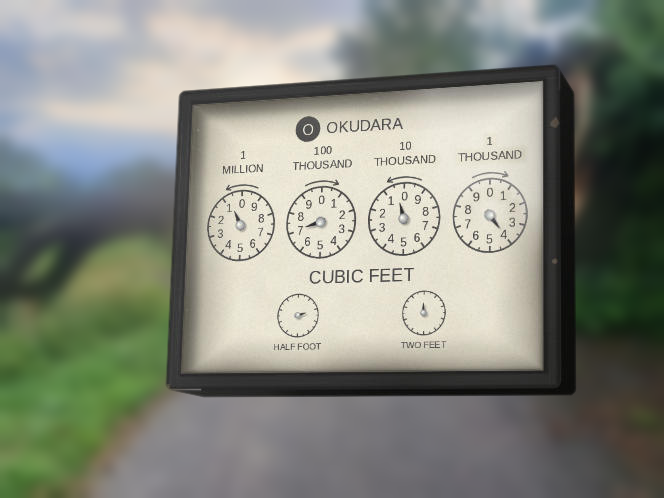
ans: {"value": 70400, "unit": "ft³"}
